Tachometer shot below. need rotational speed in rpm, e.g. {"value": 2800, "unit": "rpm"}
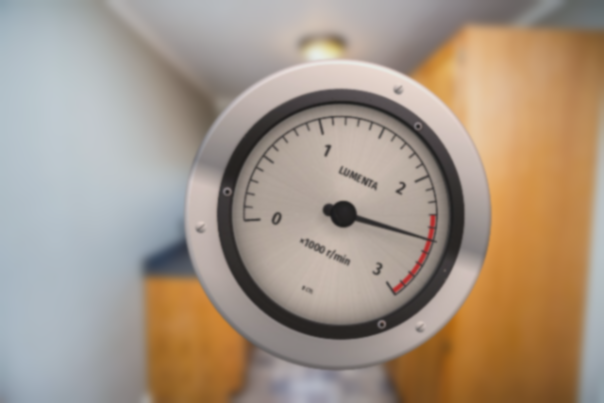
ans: {"value": 2500, "unit": "rpm"}
